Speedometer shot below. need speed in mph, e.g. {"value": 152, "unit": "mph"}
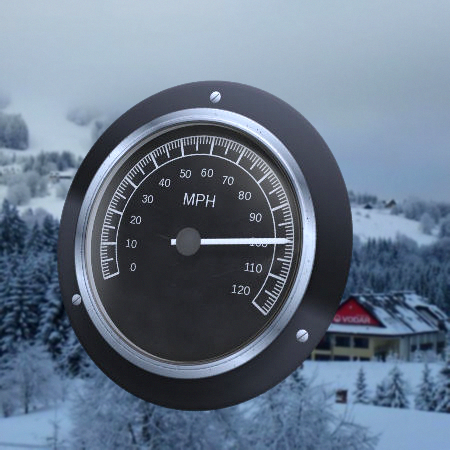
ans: {"value": 100, "unit": "mph"}
